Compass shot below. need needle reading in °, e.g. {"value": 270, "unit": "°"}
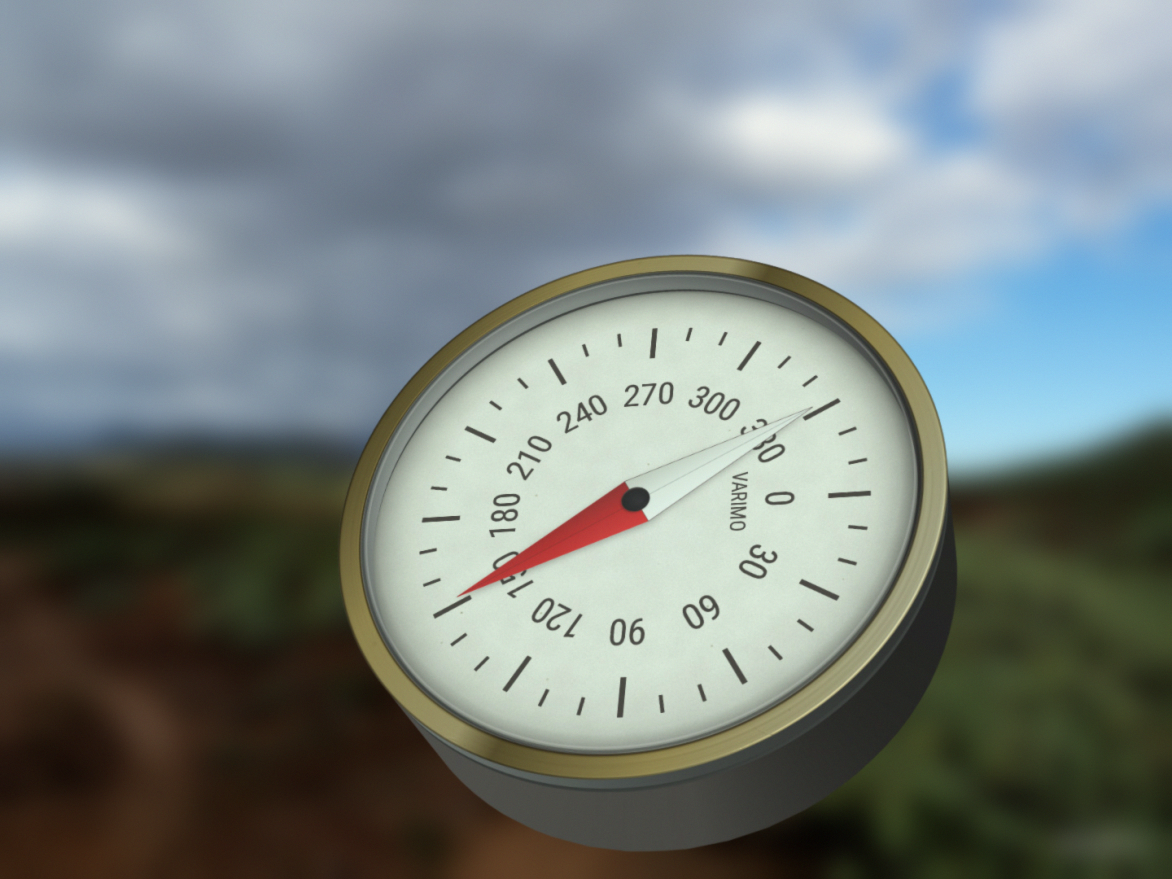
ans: {"value": 150, "unit": "°"}
